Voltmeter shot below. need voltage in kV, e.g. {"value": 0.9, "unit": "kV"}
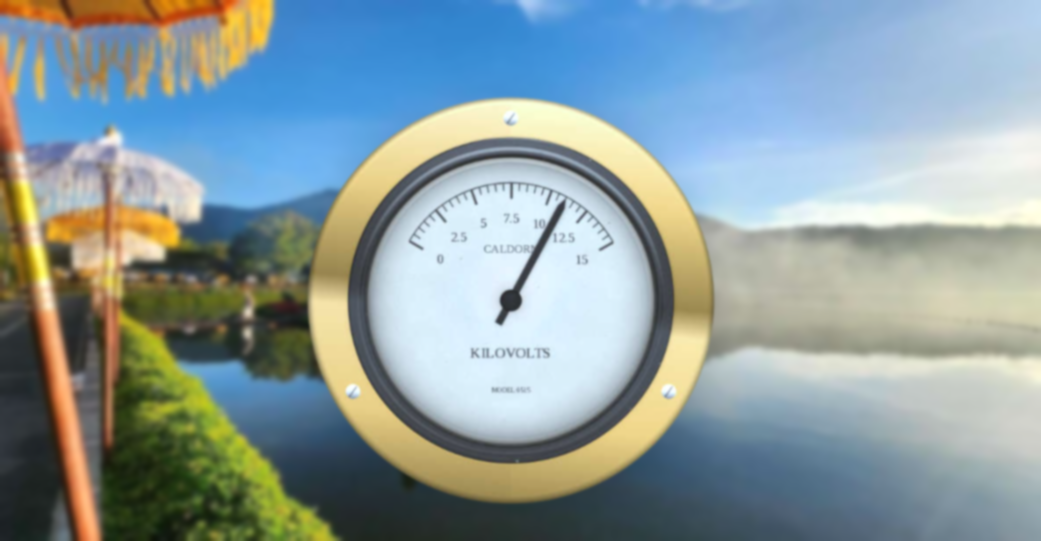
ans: {"value": 11, "unit": "kV"}
